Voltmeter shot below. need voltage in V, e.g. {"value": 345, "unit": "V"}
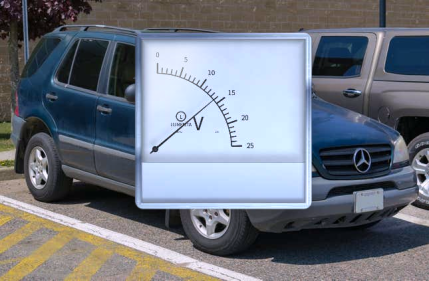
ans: {"value": 14, "unit": "V"}
